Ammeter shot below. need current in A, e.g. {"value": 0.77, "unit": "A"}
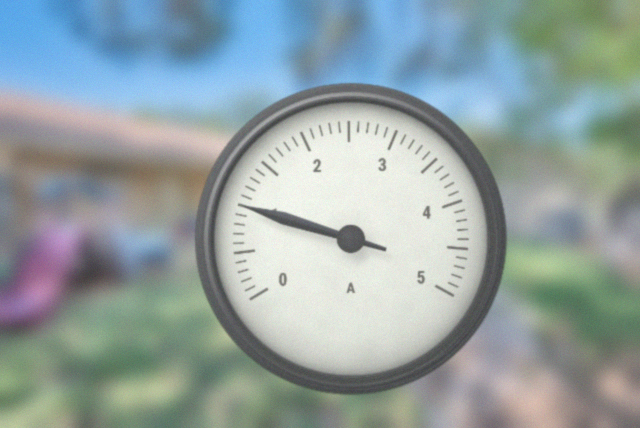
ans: {"value": 1, "unit": "A"}
